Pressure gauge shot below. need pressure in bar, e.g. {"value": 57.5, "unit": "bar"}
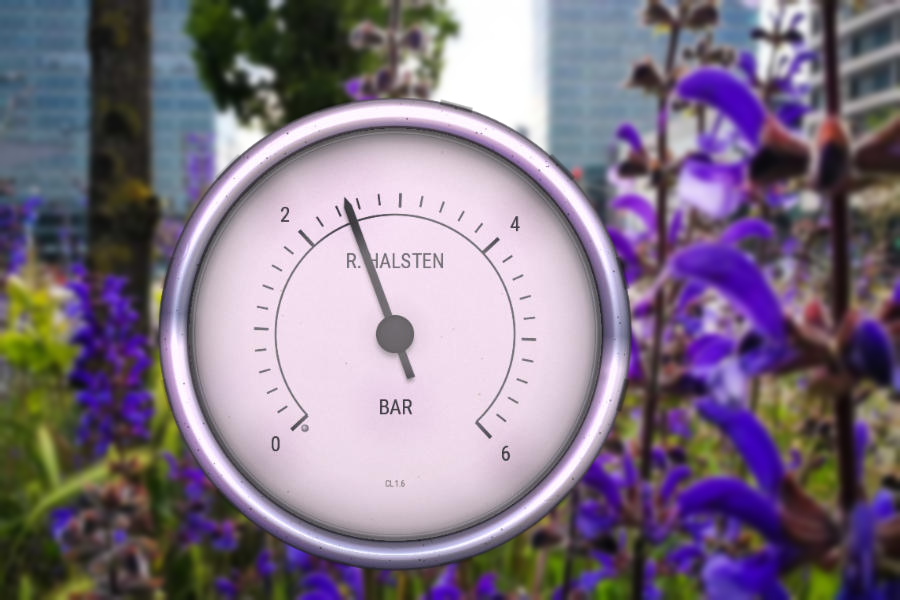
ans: {"value": 2.5, "unit": "bar"}
